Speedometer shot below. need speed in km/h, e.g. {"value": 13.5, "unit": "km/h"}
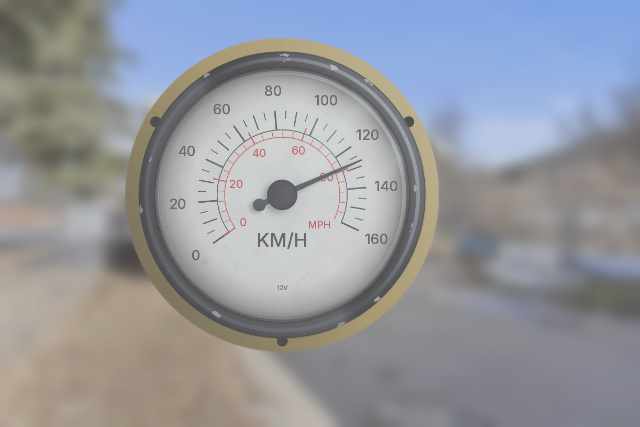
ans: {"value": 127.5, "unit": "km/h"}
